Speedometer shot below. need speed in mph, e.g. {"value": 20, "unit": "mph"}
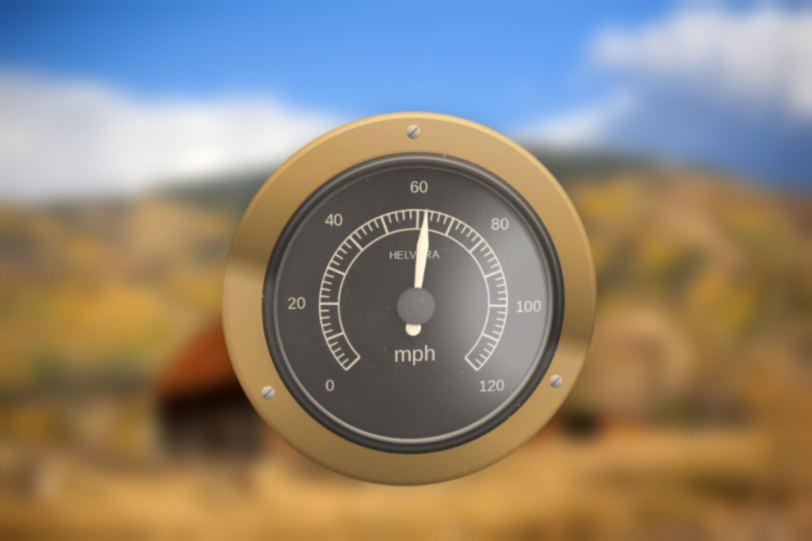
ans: {"value": 62, "unit": "mph"}
